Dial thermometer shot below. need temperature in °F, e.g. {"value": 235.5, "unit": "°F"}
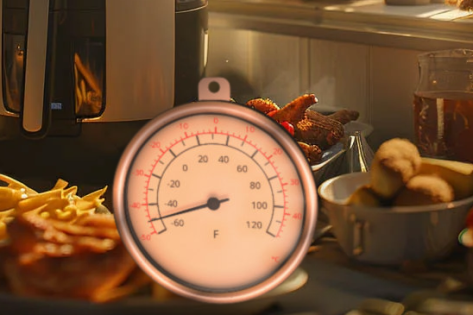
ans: {"value": -50, "unit": "°F"}
